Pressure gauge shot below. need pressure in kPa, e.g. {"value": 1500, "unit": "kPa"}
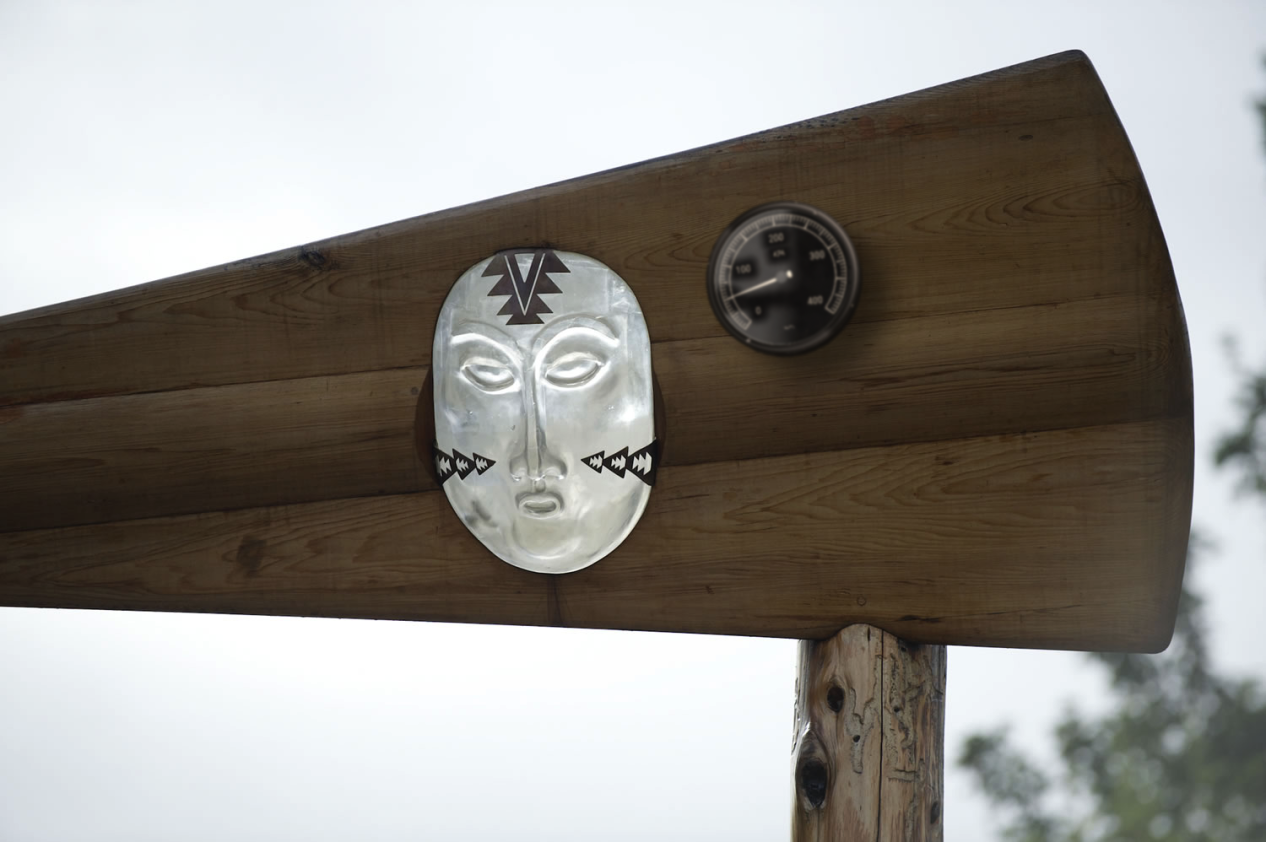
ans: {"value": 50, "unit": "kPa"}
